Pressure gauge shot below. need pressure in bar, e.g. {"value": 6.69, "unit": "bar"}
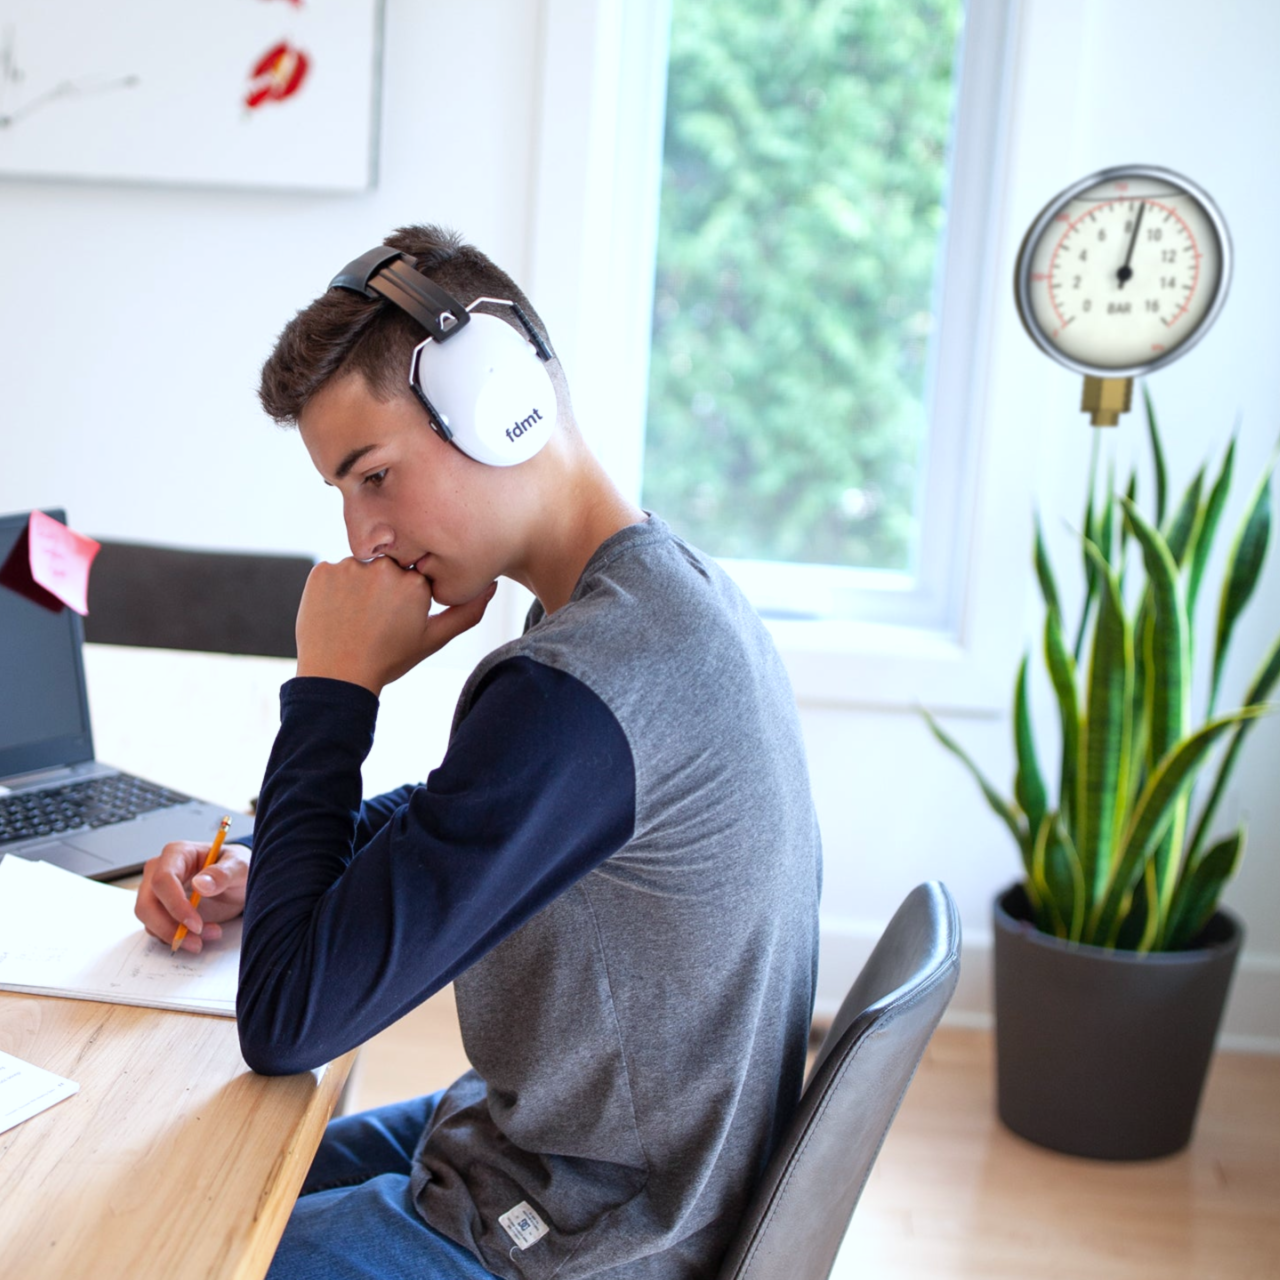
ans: {"value": 8.5, "unit": "bar"}
